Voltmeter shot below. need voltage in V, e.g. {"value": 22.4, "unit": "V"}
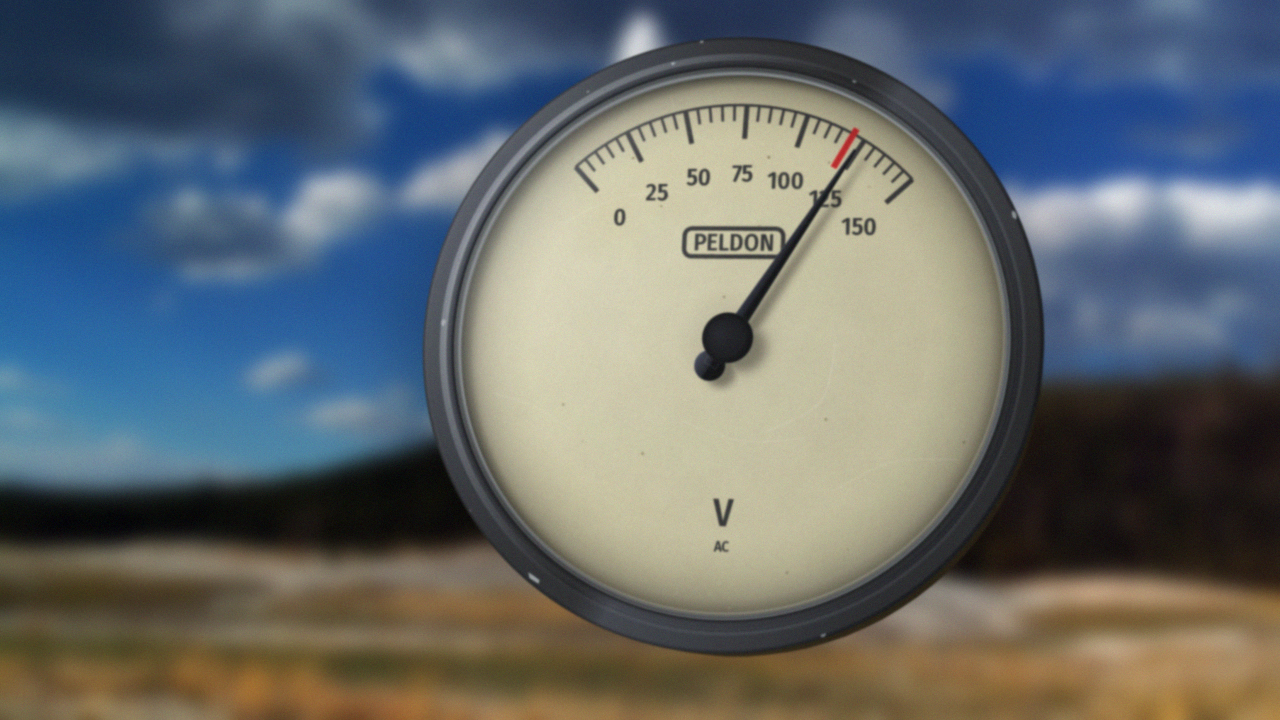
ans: {"value": 125, "unit": "V"}
